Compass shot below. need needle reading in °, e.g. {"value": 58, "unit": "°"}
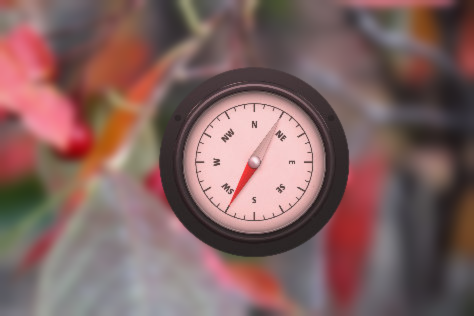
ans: {"value": 210, "unit": "°"}
